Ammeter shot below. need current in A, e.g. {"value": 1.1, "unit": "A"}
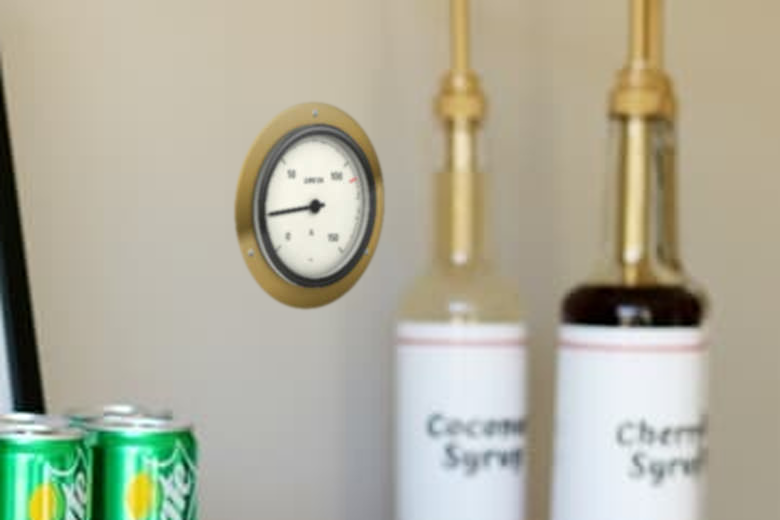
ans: {"value": 20, "unit": "A"}
